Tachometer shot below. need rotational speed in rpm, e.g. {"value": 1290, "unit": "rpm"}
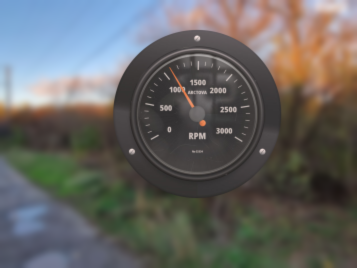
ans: {"value": 1100, "unit": "rpm"}
